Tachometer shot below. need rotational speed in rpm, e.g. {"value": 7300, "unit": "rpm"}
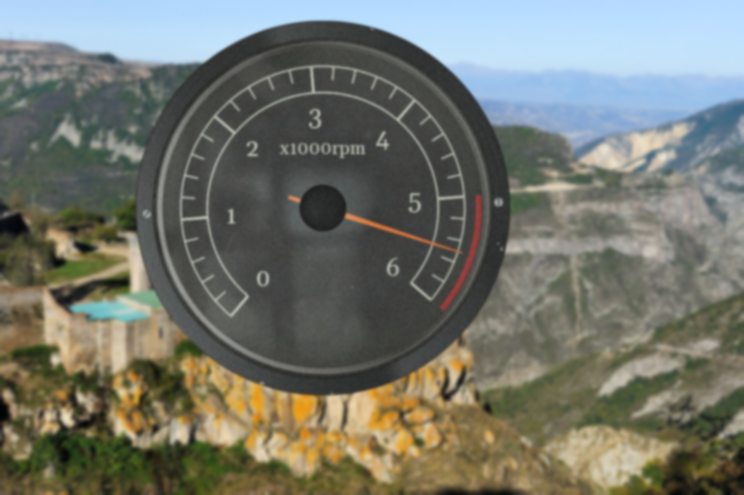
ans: {"value": 5500, "unit": "rpm"}
